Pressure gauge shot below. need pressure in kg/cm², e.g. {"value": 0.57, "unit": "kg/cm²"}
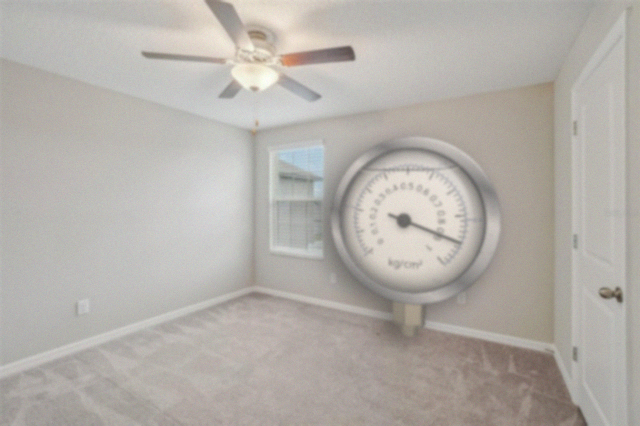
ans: {"value": 0.9, "unit": "kg/cm²"}
